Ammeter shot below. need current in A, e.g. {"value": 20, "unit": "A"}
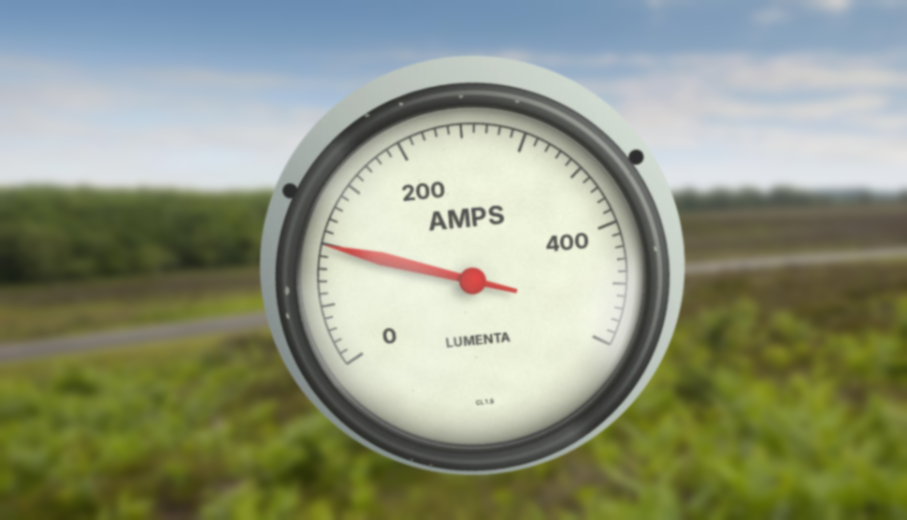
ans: {"value": 100, "unit": "A"}
